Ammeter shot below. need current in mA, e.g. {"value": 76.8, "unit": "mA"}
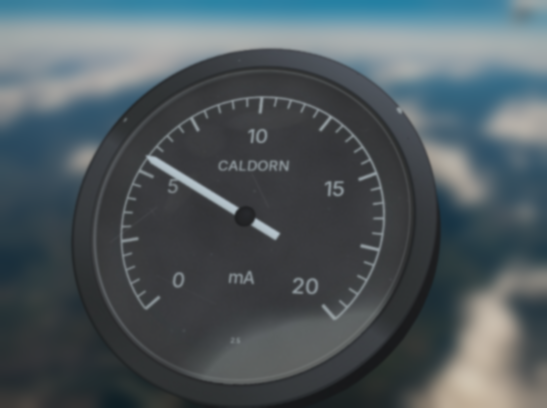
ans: {"value": 5.5, "unit": "mA"}
